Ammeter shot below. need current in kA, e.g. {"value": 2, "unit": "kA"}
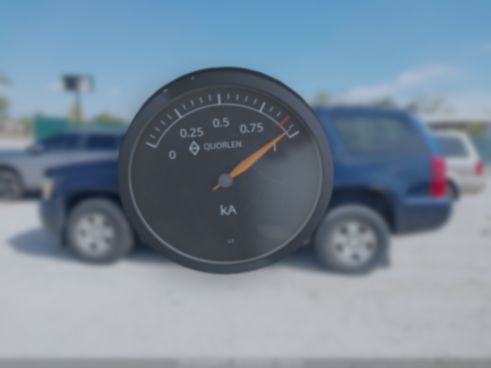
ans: {"value": 0.95, "unit": "kA"}
